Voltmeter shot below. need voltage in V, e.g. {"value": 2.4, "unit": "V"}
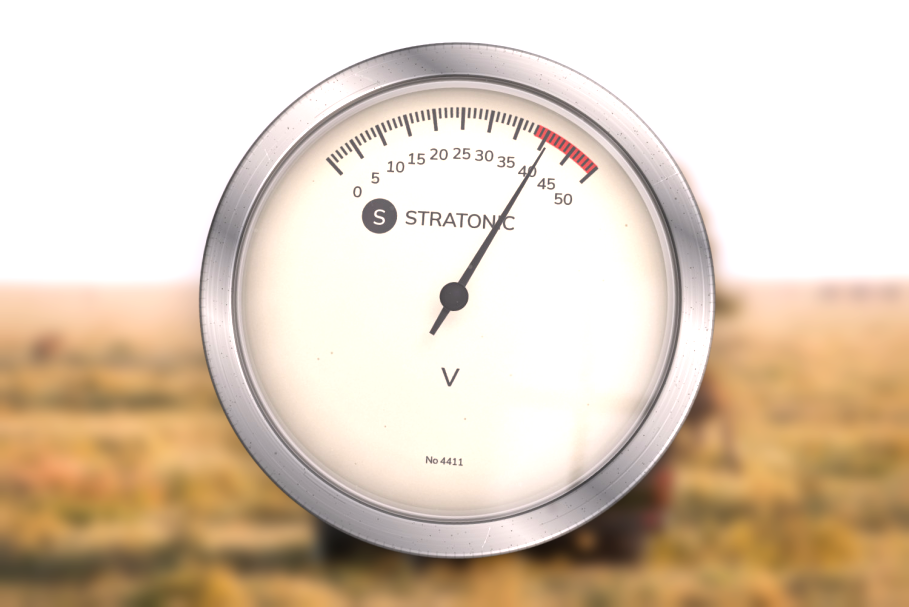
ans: {"value": 41, "unit": "V"}
